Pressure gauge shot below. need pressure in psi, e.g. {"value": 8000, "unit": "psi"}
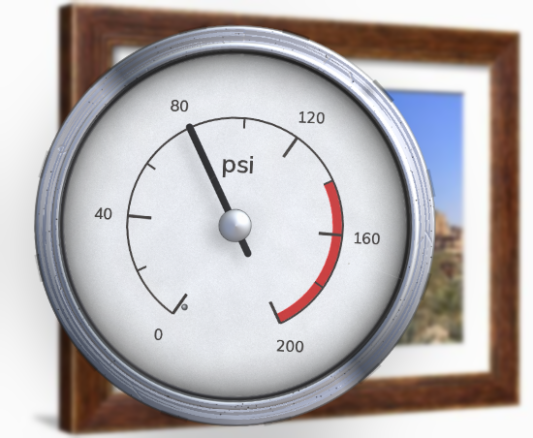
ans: {"value": 80, "unit": "psi"}
